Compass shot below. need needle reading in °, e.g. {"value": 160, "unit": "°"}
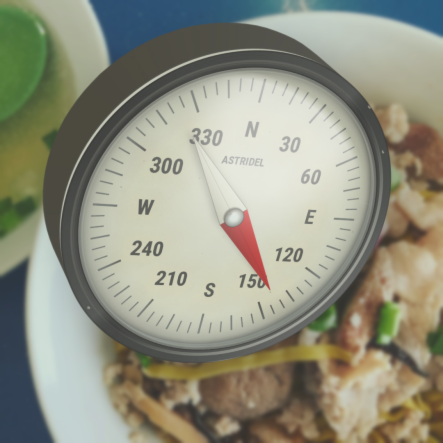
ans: {"value": 142.5, "unit": "°"}
